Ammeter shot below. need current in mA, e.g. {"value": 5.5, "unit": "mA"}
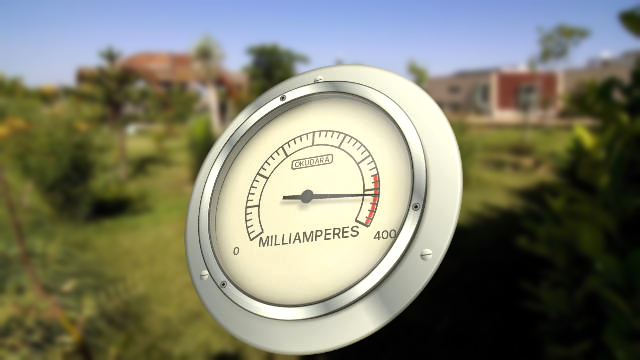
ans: {"value": 360, "unit": "mA"}
